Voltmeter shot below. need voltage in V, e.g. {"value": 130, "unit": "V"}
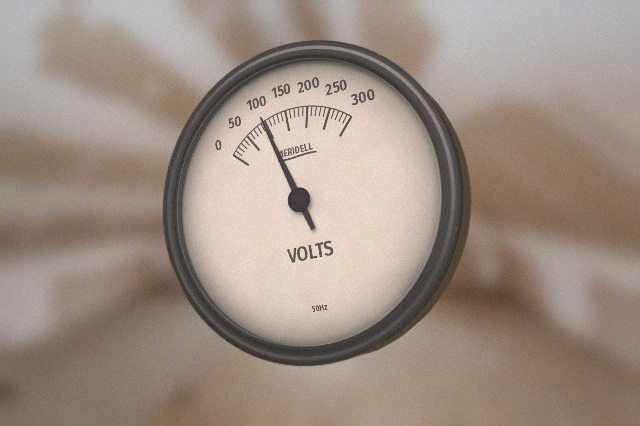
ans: {"value": 100, "unit": "V"}
